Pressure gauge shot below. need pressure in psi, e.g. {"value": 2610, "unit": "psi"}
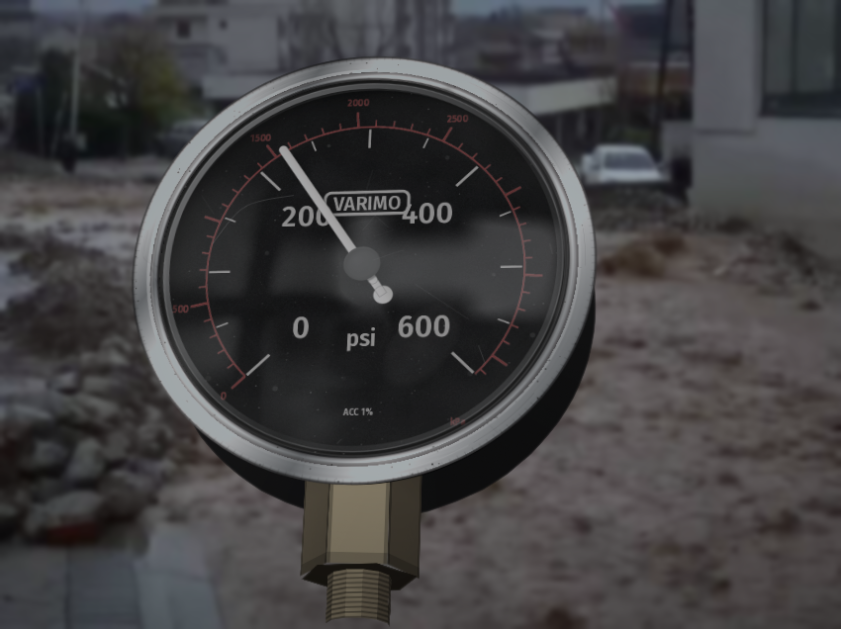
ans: {"value": 225, "unit": "psi"}
